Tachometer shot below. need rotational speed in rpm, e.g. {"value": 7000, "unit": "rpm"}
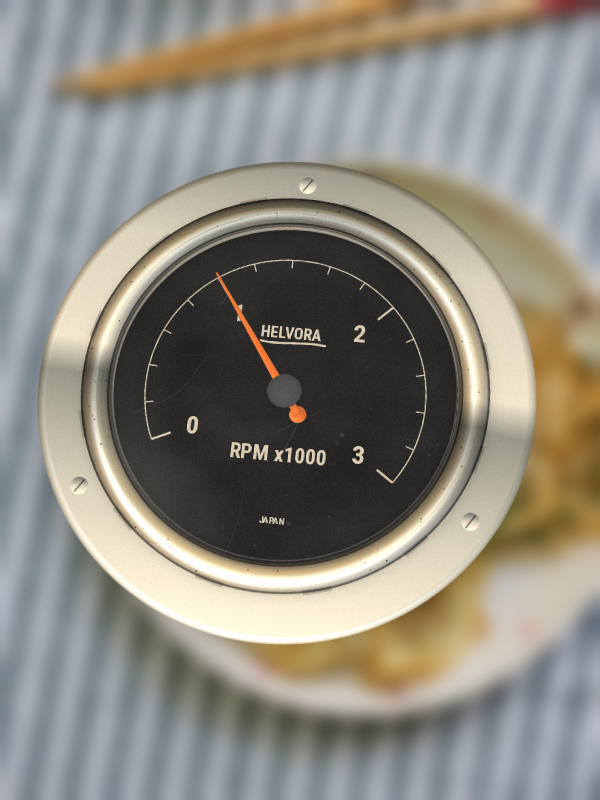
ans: {"value": 1000, "unit": "rpm"}
